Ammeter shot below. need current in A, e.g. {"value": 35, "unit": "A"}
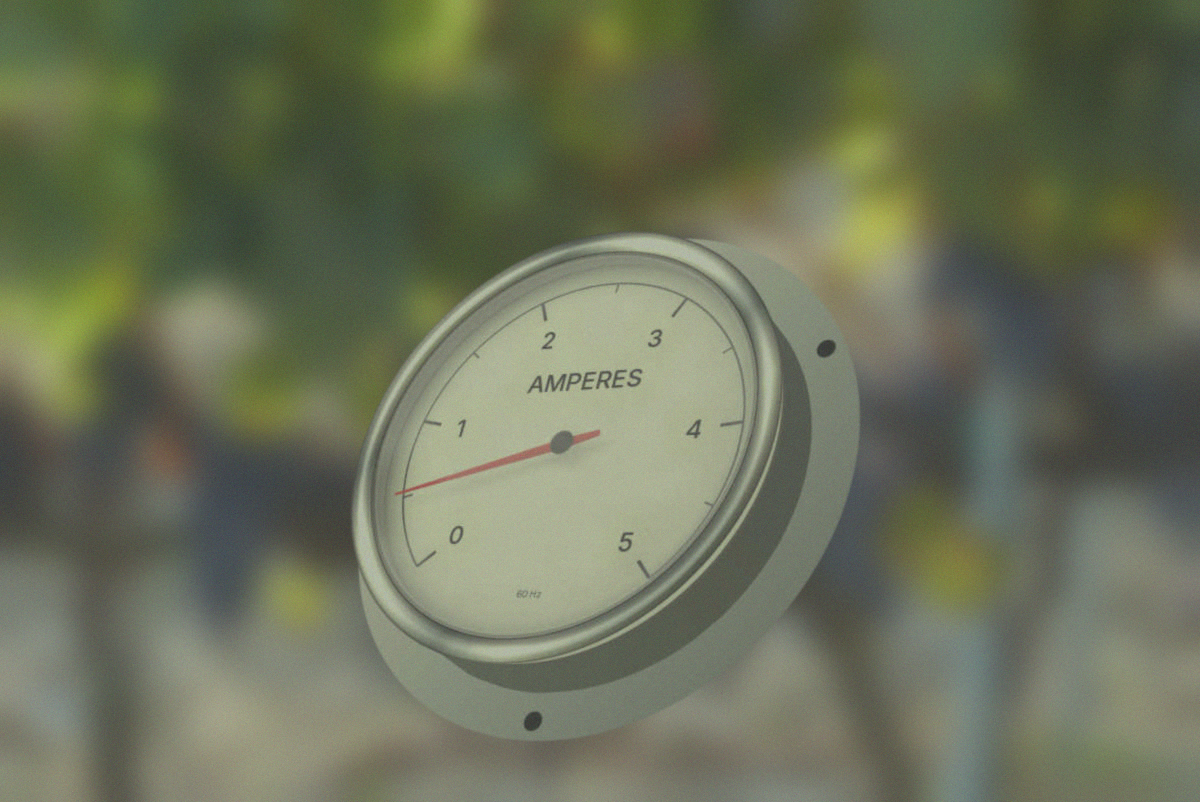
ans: {"value": 0.5, "unit": "A"}
